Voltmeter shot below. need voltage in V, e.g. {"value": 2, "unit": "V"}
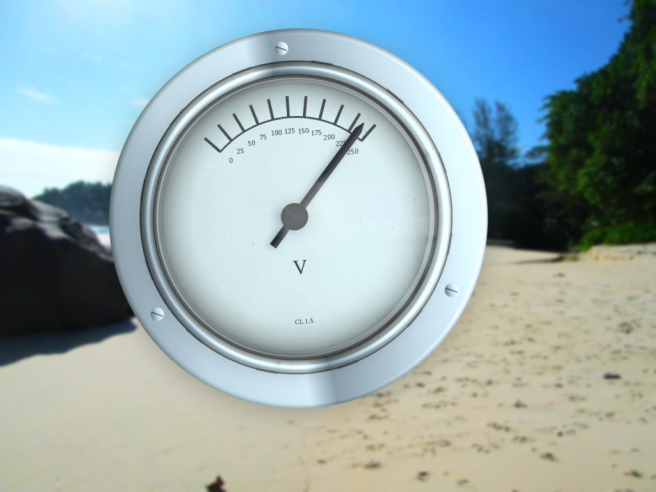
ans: {"value": 237.5, "unit": "V"}
